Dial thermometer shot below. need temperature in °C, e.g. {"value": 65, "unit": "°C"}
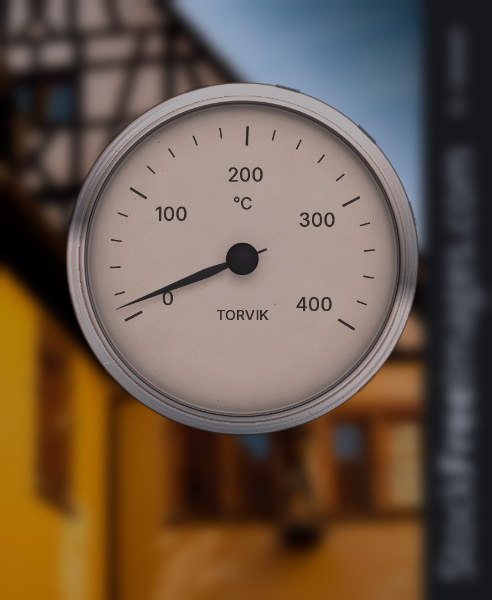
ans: {"value": 10, "unit": "°C"}
